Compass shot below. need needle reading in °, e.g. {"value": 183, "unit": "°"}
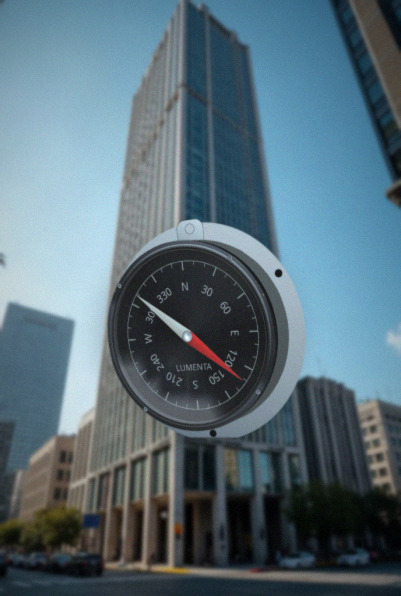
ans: {"value": 130, "unit": "°"}
